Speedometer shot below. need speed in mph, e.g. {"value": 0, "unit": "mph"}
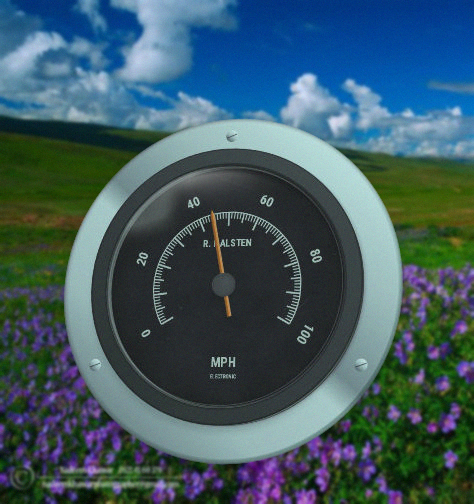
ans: {"value": 45, "unit": "mph"}
